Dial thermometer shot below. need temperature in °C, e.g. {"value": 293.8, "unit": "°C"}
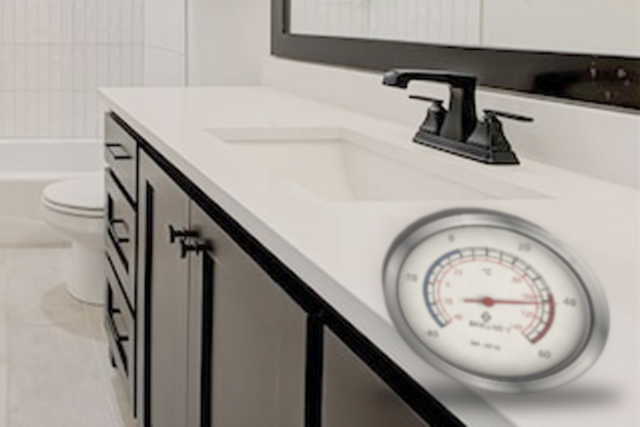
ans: {"value": 40, "unit": "°C"}
